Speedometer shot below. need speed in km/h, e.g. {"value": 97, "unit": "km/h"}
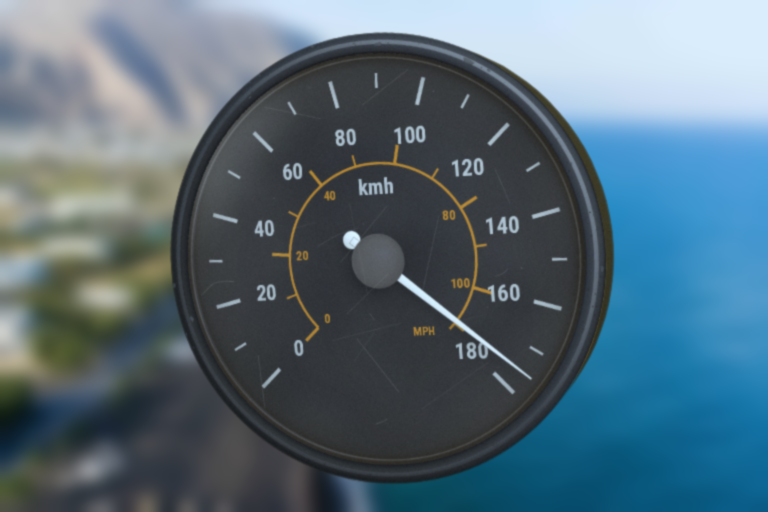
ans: {"value": 175, "unit": "km/h"}
